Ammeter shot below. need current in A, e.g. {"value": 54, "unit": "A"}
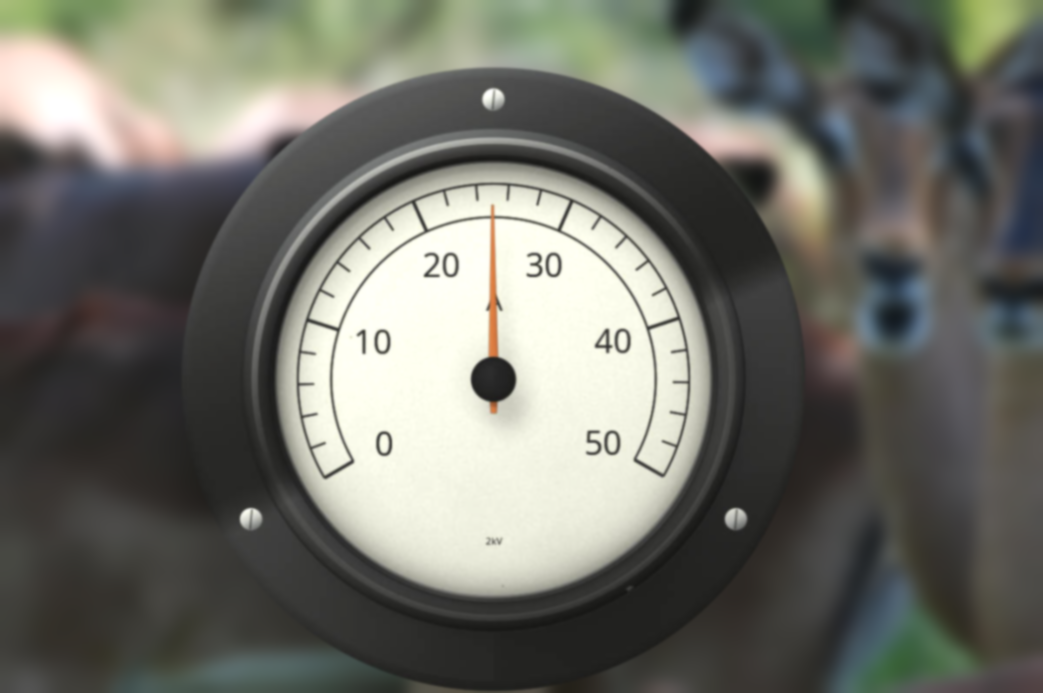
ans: {"value": 25, "unit": "A"}
